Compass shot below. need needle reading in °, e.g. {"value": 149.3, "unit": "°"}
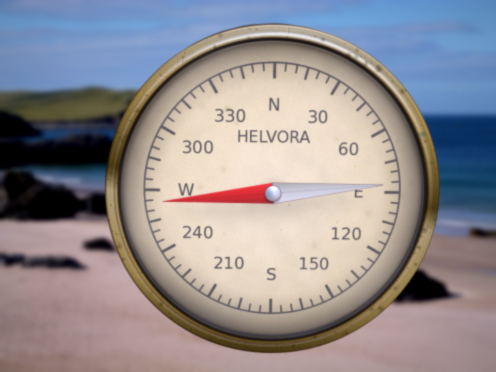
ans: {"value": 265, "unit": "°"}
